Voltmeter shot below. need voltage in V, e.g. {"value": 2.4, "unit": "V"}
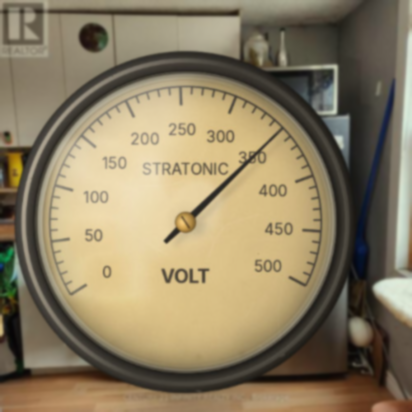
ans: {"value": 350, "unit": "V"}
